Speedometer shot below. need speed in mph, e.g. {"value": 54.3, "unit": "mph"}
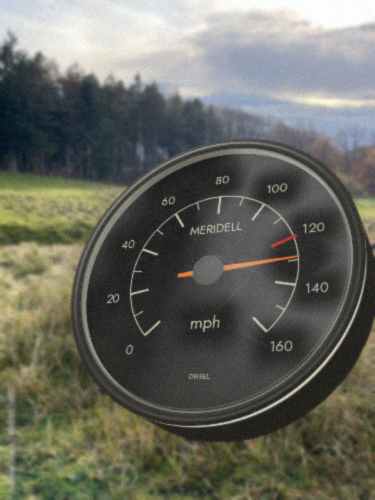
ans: {"value": 130, "unit": "mph"}
